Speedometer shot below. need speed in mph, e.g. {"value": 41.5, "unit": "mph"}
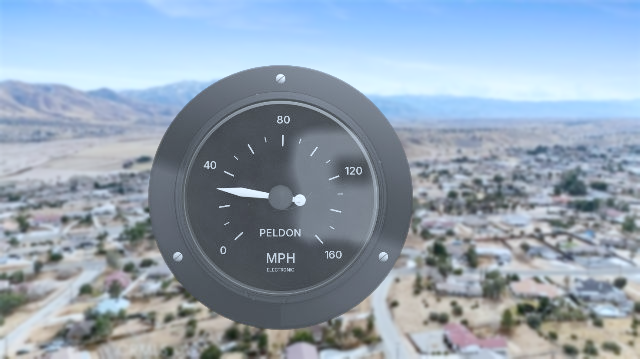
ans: {"value": 30, "unit": "mph"}
